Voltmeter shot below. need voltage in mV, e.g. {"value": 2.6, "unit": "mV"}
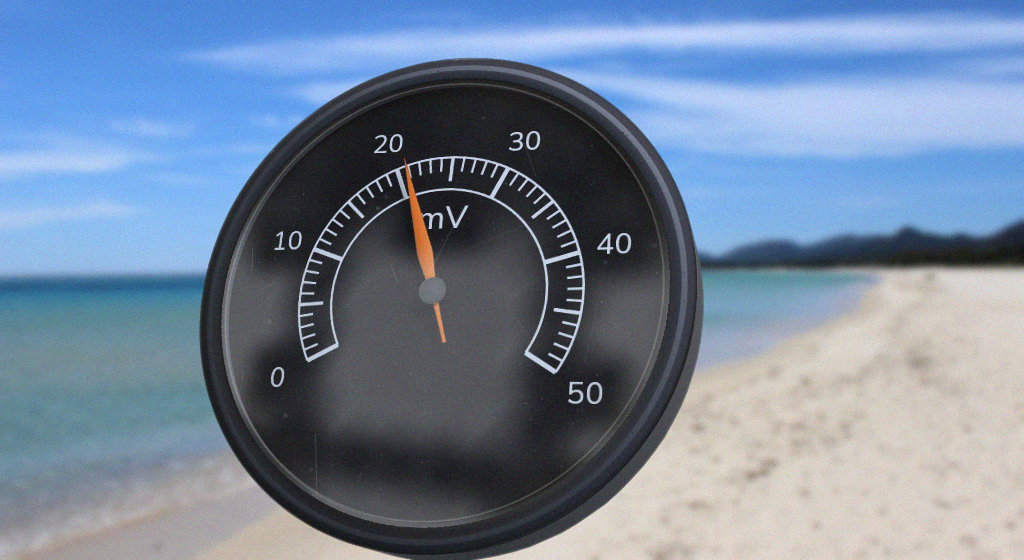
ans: {"value": 21, "unit": "mV"}
